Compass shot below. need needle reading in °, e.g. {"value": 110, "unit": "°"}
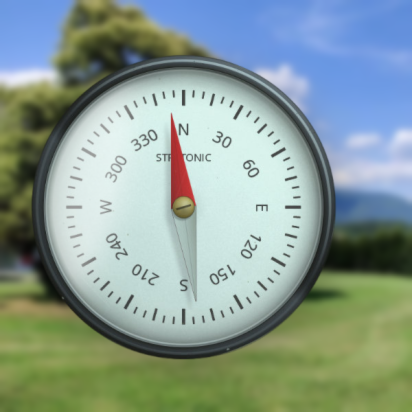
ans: {"value": 352.5, "unit": "°"}
